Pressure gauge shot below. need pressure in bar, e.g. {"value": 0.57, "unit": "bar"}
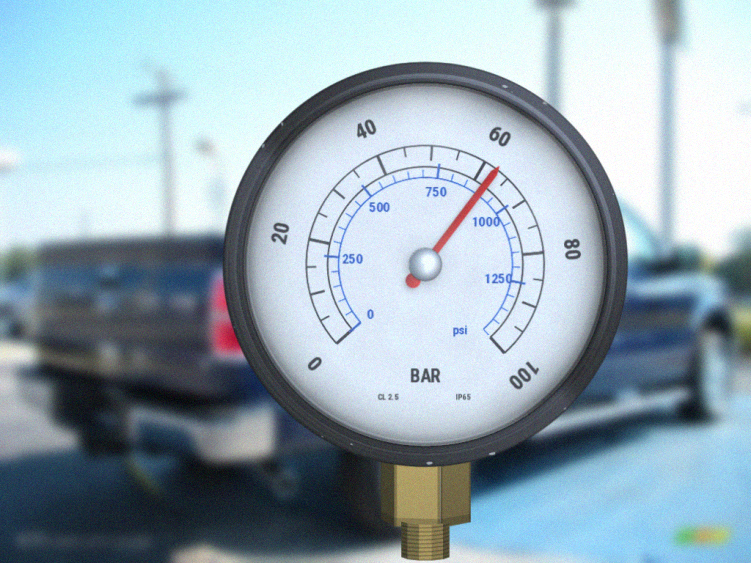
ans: {"value": 62.5, "unit": "bar"}
